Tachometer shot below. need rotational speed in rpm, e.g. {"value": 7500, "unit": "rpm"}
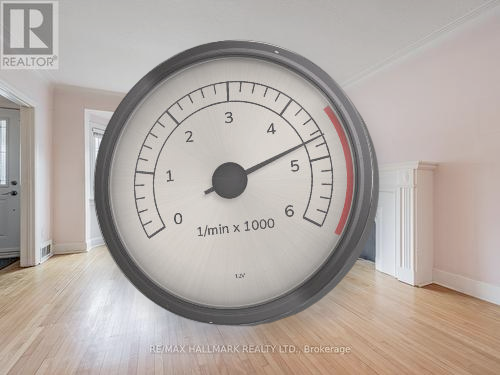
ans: {"value": 4700, "unit": "rpm"}
